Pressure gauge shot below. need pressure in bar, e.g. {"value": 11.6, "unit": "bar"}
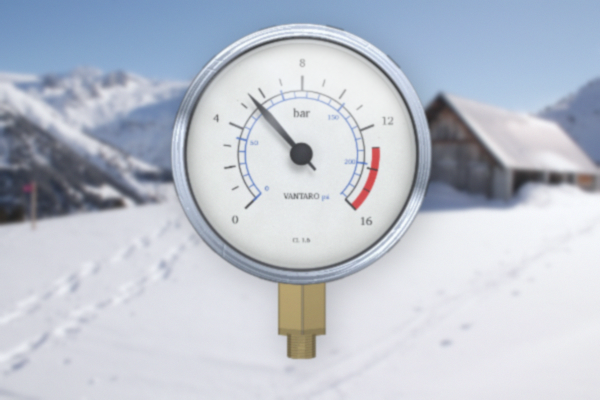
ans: {"value": 5.5, "unit": "bar"}
